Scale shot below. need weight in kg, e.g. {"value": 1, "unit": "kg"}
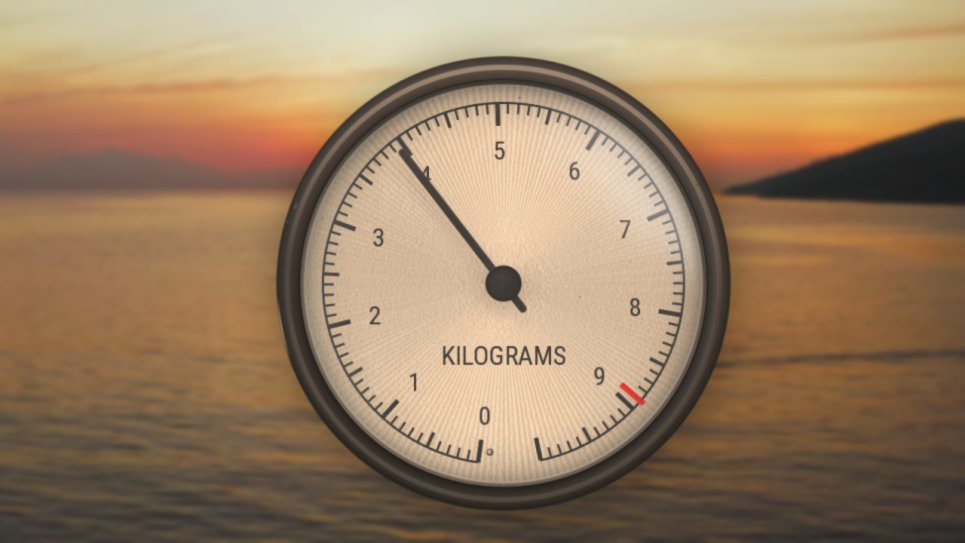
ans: {"value": 3.95, "unit": "kg"}
